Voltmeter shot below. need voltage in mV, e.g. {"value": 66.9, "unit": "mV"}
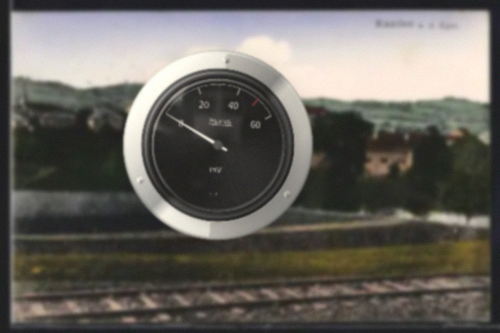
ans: {"value": 0, "unit": "mV"}
